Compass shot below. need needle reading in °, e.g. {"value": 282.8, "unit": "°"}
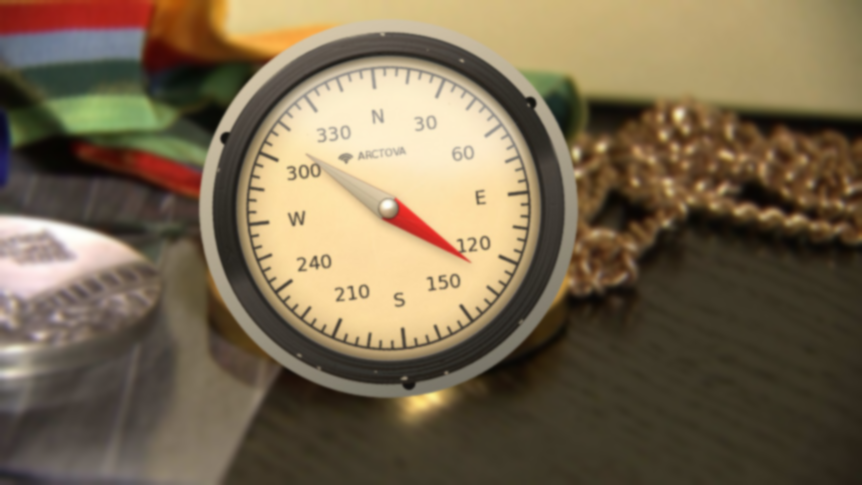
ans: {"value": 130, "unit": "°"}
